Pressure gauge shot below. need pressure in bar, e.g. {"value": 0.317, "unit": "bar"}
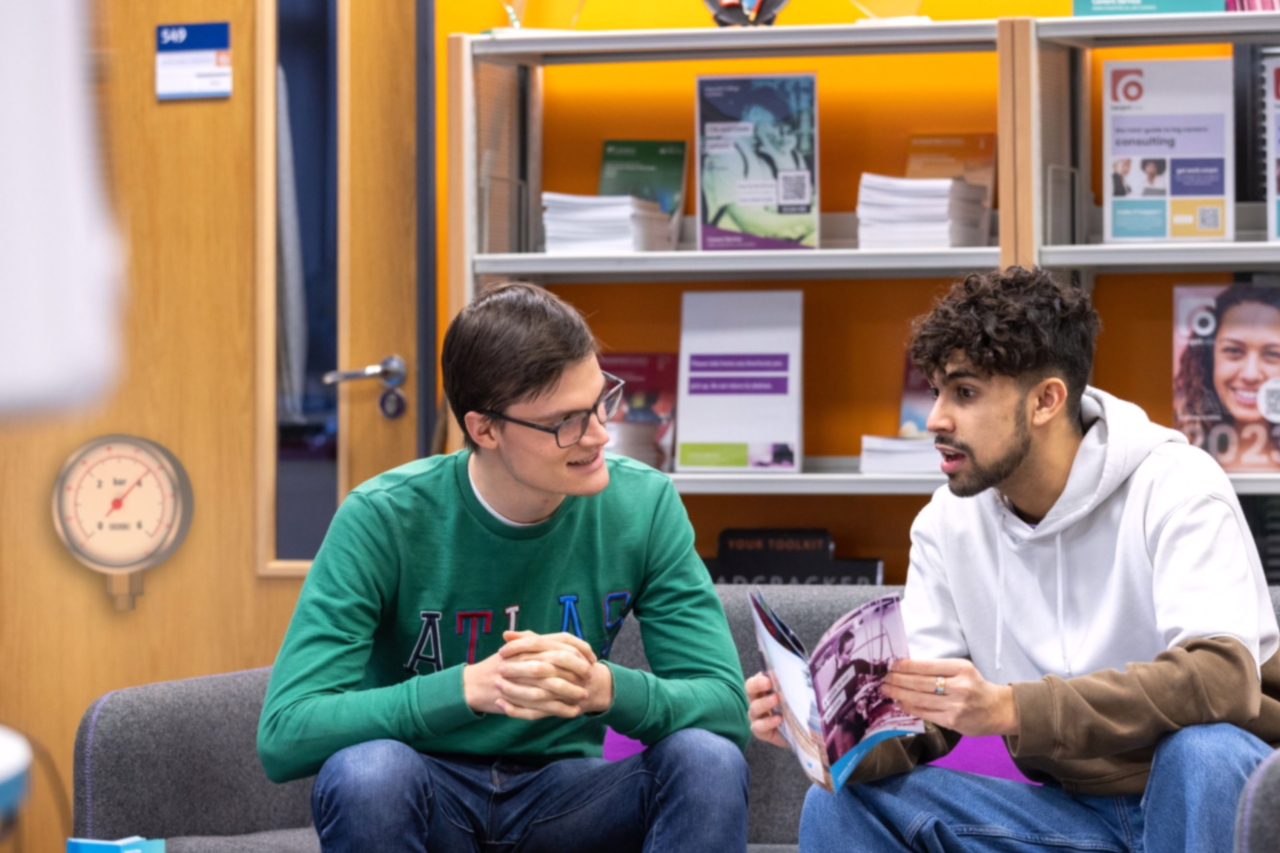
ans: {"value": 4, "unit": "bar"}
